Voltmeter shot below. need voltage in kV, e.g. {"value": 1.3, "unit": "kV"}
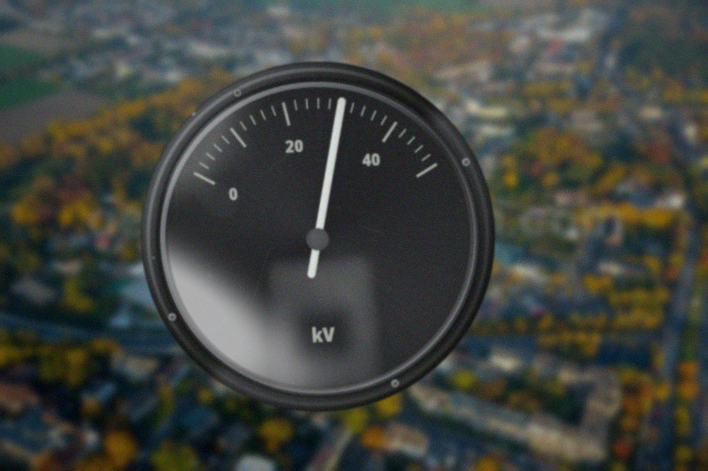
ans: {"value": 30, "unit": "kV"}
